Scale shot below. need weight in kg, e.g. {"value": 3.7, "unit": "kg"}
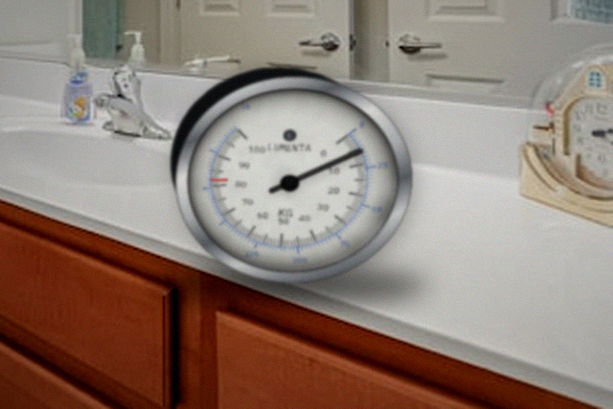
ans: {"value": 5, "unit": "kg"}
